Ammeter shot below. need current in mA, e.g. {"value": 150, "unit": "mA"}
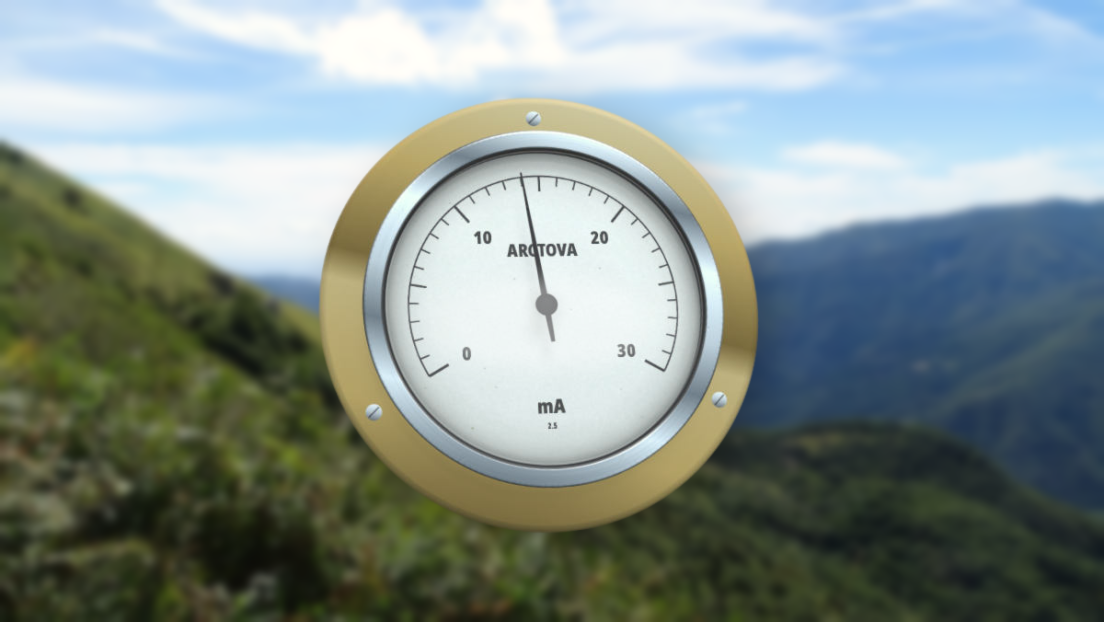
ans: {"value": 14, "unit": "mA"}
